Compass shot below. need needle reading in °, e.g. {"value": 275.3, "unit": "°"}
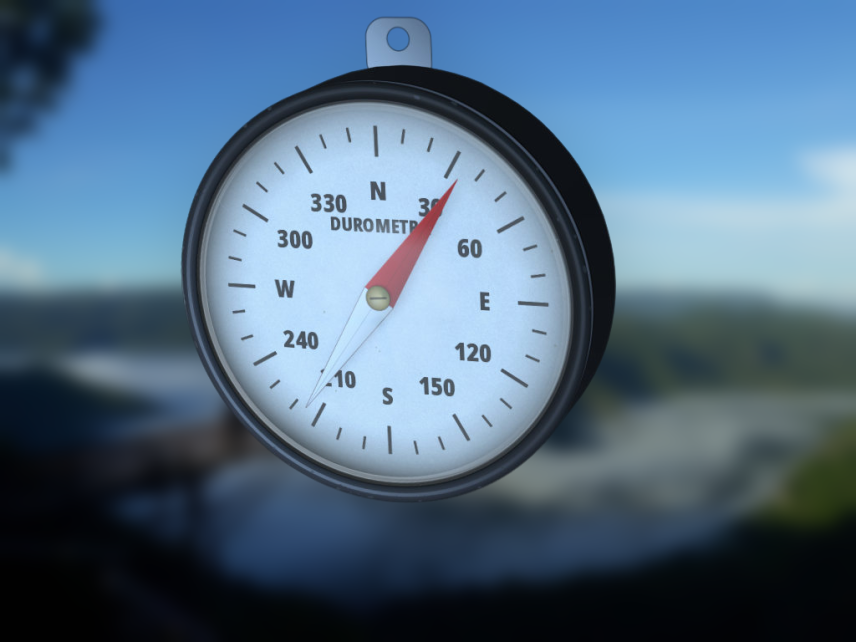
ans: {"value": 35, "unit": "°"}
